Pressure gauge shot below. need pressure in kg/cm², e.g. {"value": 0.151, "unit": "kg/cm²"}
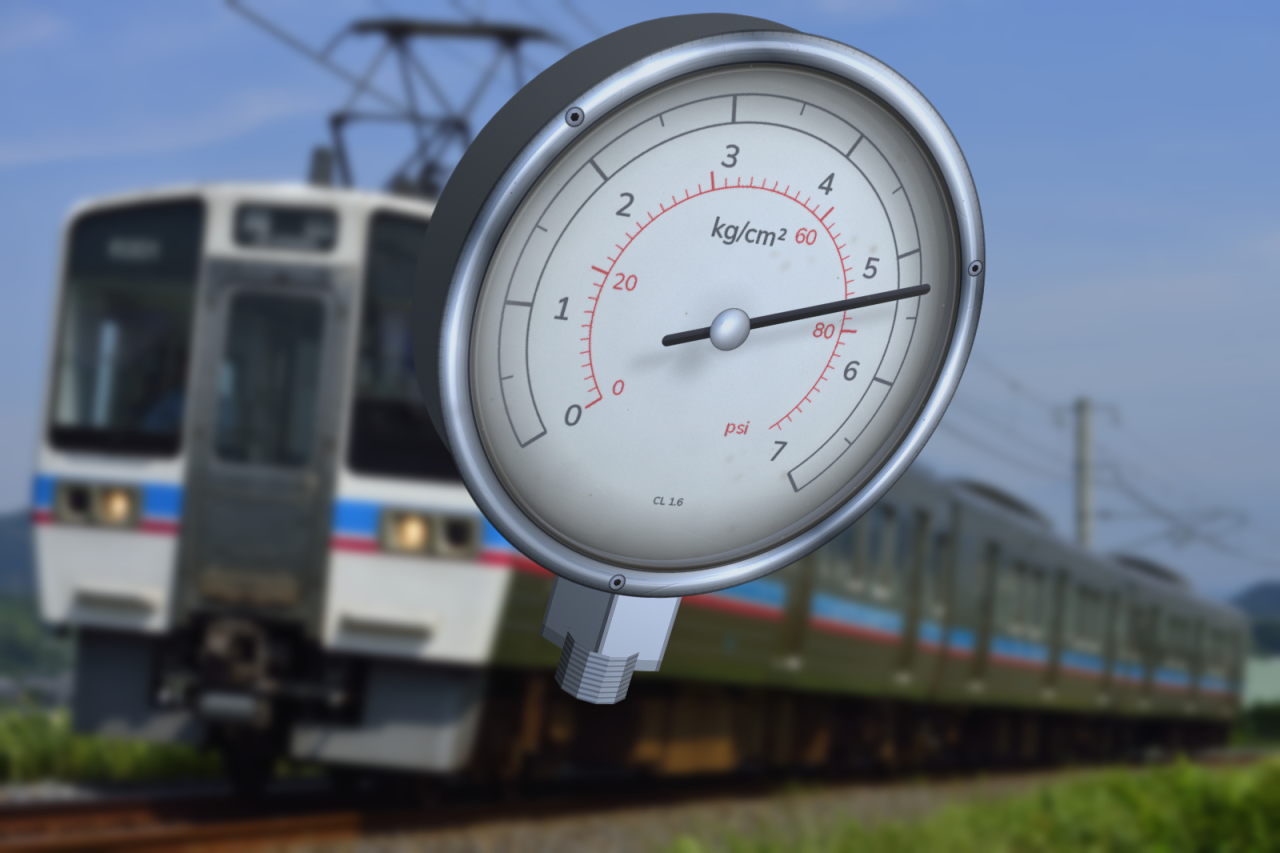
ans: {"value": 5.25, "unit": "kg/cm²"}
